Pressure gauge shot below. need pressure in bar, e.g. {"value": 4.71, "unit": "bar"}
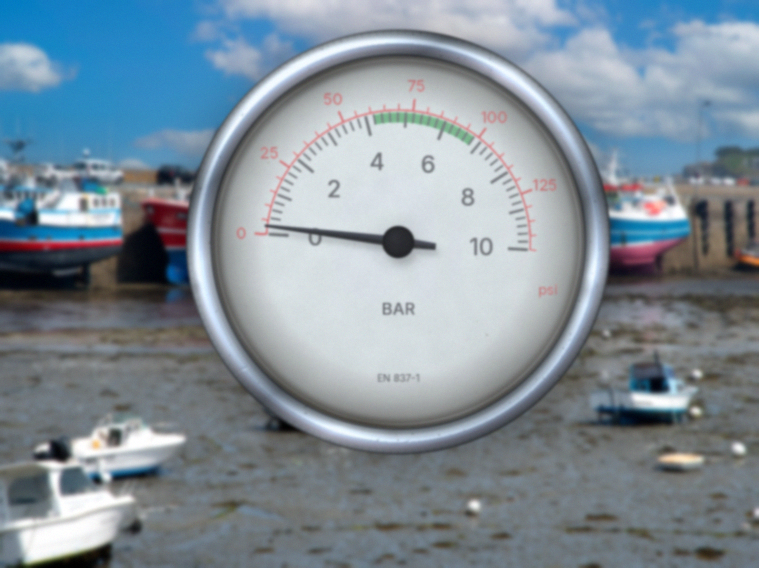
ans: {"value": 0.2, "unit": "bar"}
